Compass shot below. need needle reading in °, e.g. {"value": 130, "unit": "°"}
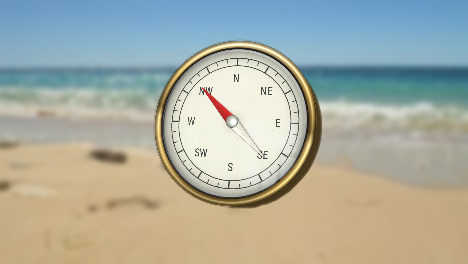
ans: {"value": 315, "unit": "°"}
